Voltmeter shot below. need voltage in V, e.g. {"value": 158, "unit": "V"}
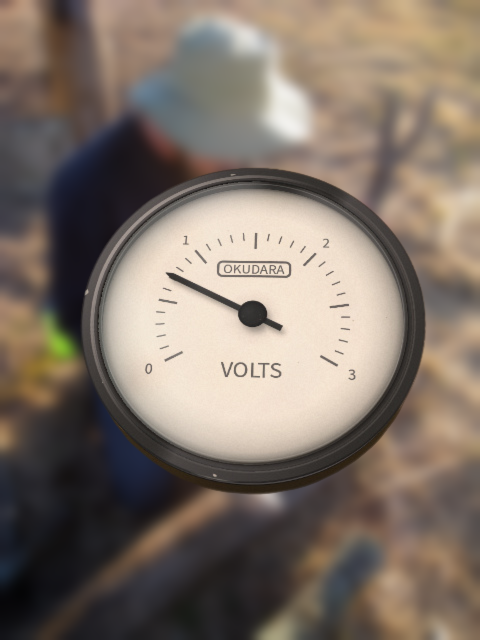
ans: {"value": 0.7, "unit": "V"}
